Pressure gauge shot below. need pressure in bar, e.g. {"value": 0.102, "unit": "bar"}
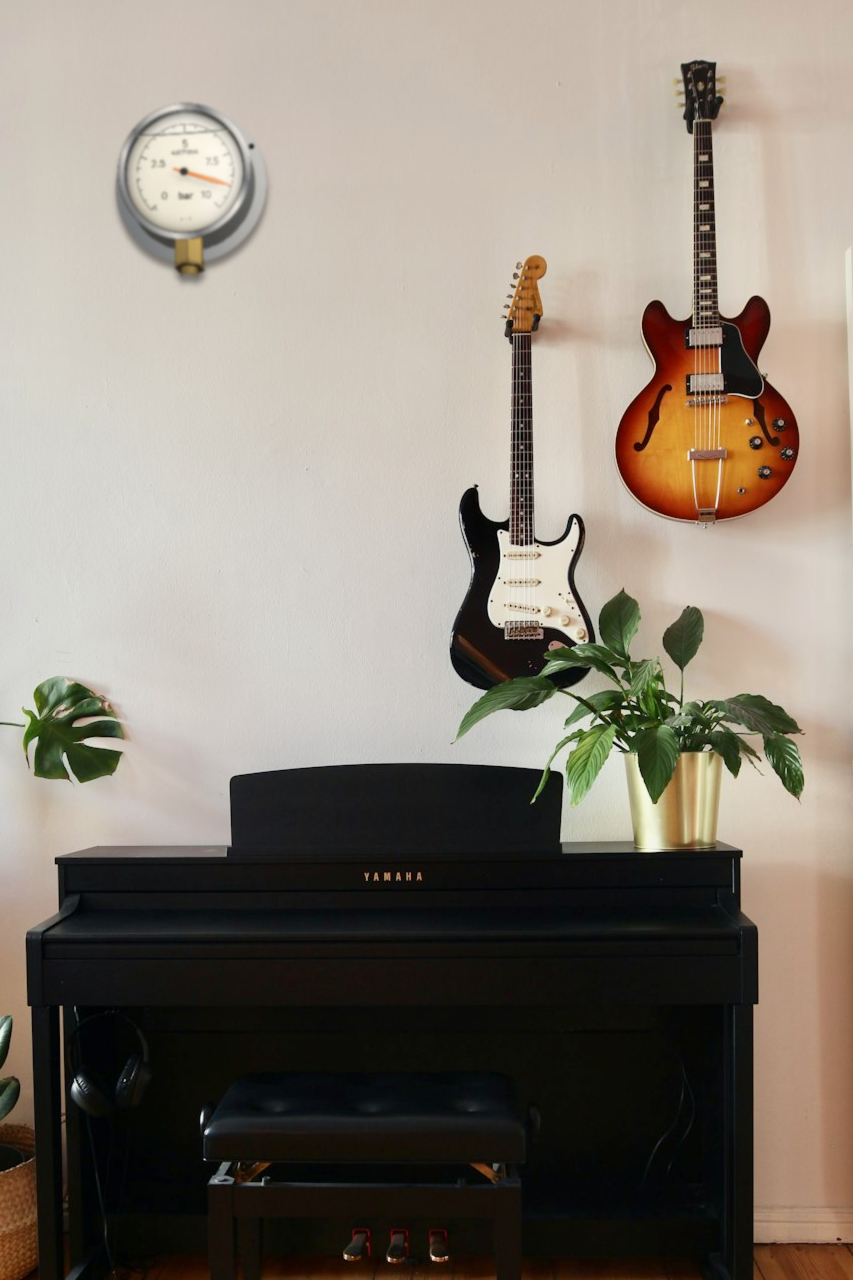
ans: {"value": 9, "unit": "bar"}
